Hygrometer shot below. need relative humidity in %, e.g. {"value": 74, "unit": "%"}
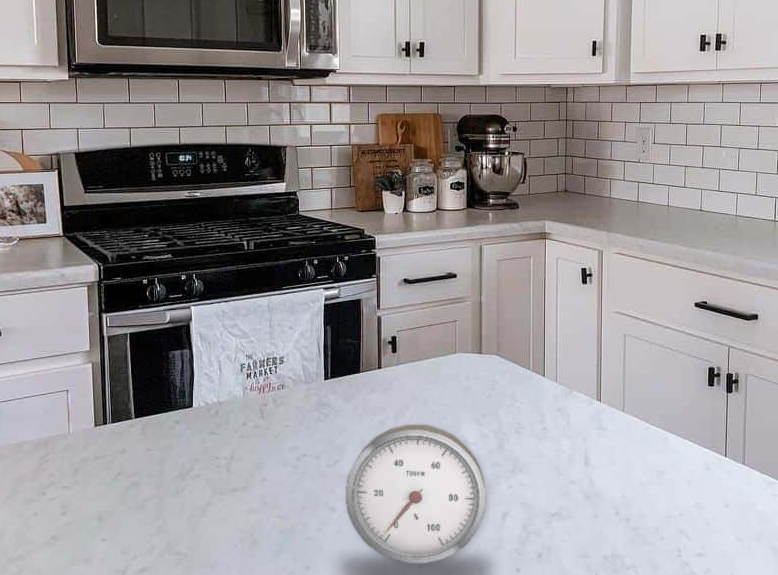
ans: {"value": 2, "unit": "%"}
